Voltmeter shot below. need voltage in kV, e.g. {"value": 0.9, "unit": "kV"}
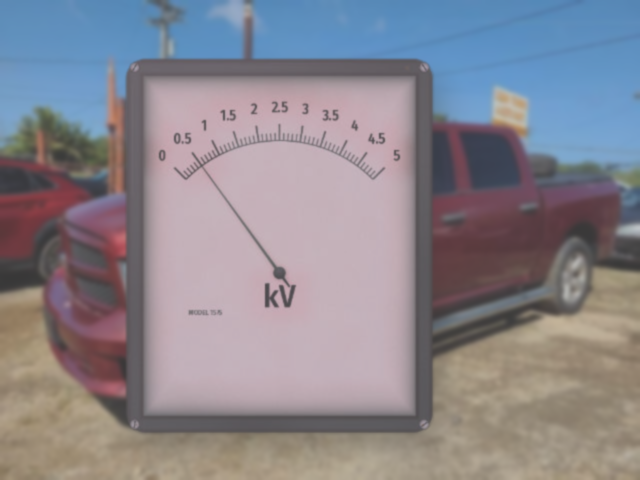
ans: {"value": 0.5, "unit": "kV"}
